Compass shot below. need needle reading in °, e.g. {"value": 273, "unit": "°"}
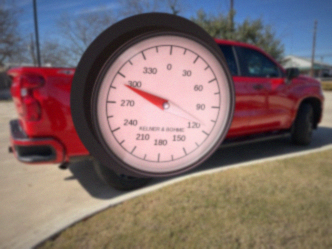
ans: {"value": 292.5, "unit": "°"}
